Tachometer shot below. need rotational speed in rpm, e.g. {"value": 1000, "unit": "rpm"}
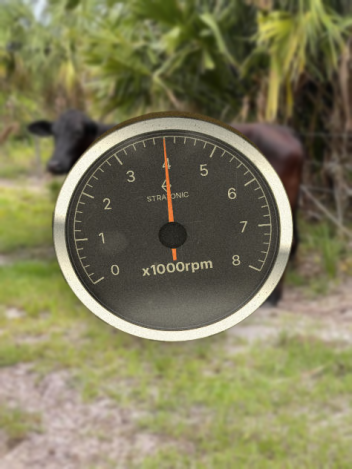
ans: {"value": 4000, "unit": "rpm"}
